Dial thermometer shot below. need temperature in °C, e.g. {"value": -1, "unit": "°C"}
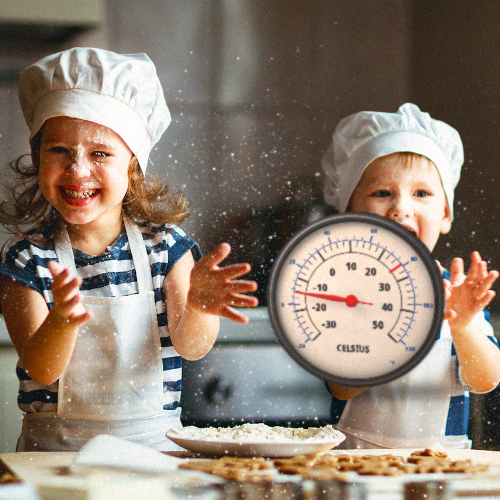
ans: {"value": -14, "unit": "°C"}
